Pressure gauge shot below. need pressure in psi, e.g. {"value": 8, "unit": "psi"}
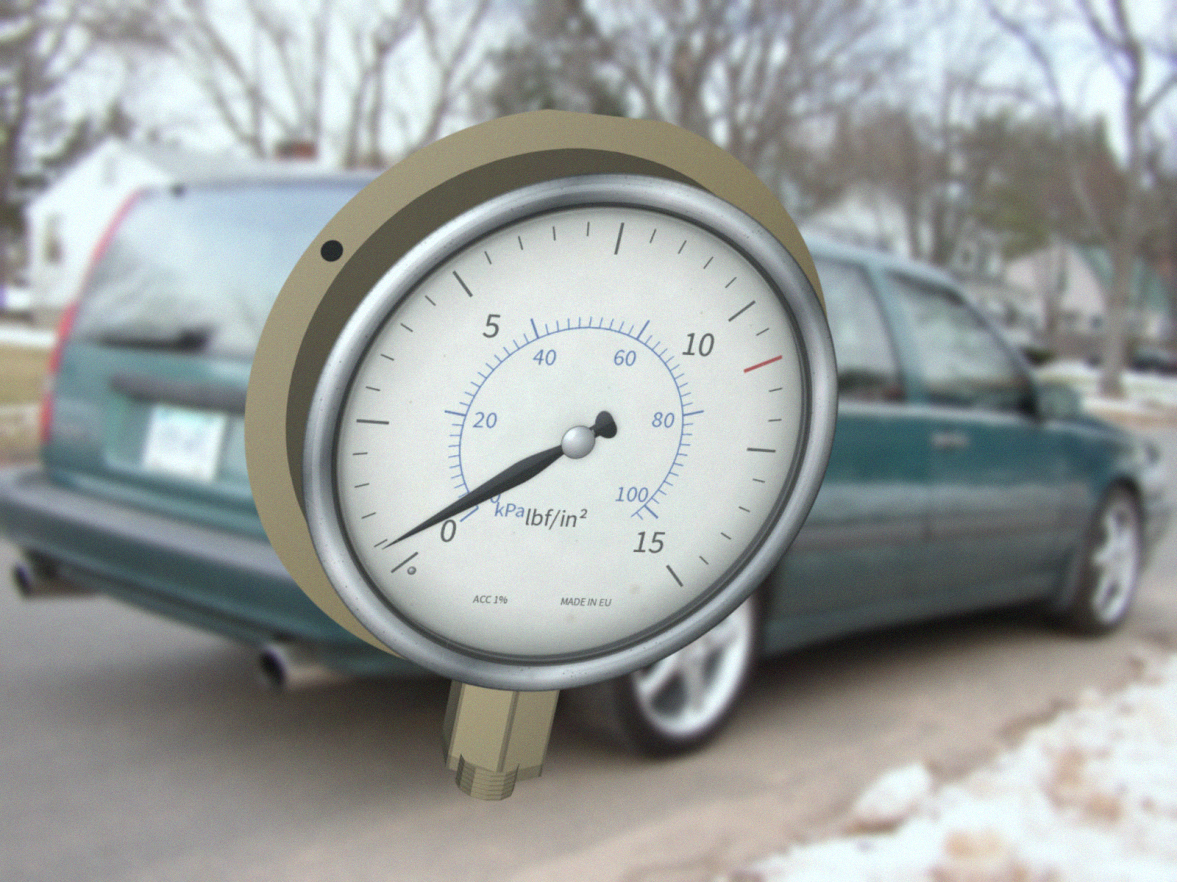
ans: {"value": 0.5, "unit": "psi"}
